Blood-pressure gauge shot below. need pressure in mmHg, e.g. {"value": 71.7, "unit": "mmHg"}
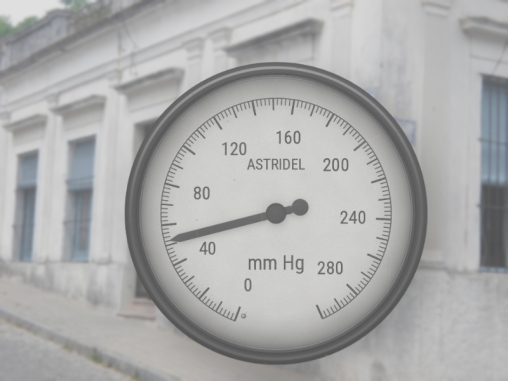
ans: {"value": 52, "unit": "mmHg"}
